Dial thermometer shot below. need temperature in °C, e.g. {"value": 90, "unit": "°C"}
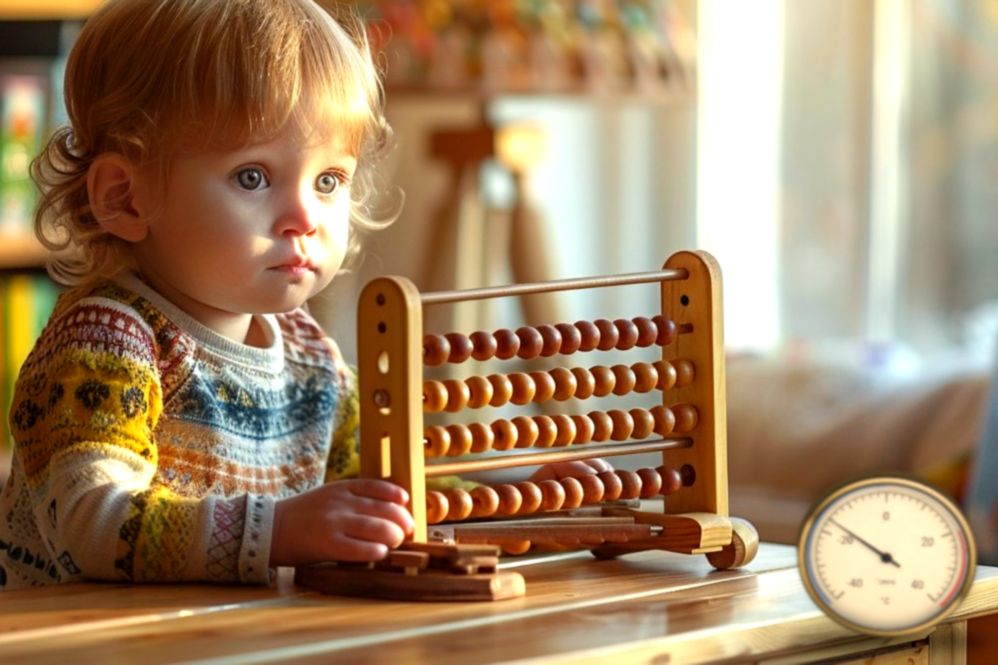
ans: {"value": -16, "unit": "°C"}
